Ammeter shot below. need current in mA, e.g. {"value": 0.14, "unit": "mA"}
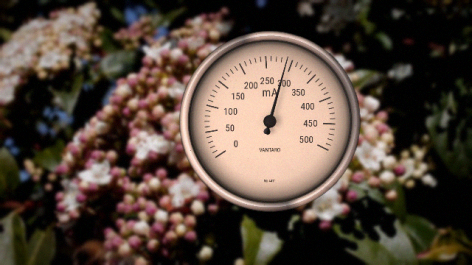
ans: {"value": 290, "unit": "mA"}
